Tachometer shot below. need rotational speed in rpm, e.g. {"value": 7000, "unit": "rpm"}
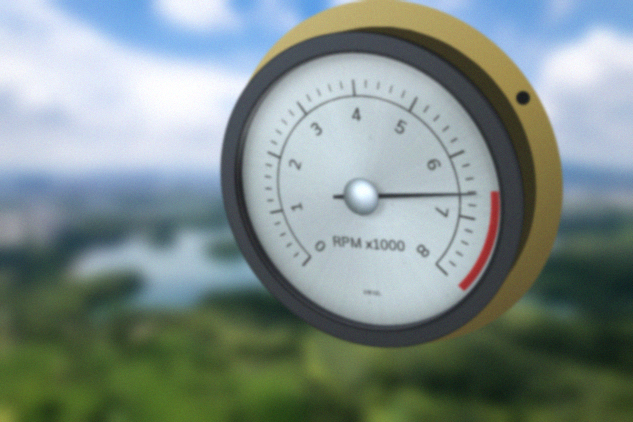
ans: {"value": 6600, "unit": "rpm"}
